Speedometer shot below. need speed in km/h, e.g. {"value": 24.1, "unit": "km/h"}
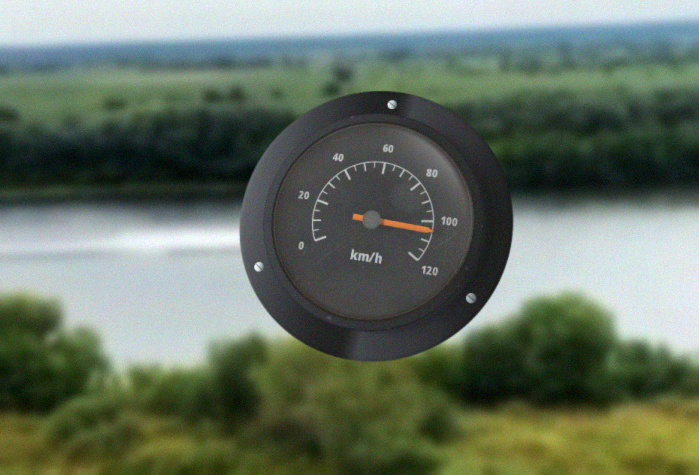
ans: {"value": 105, "unit": "km/h"}
